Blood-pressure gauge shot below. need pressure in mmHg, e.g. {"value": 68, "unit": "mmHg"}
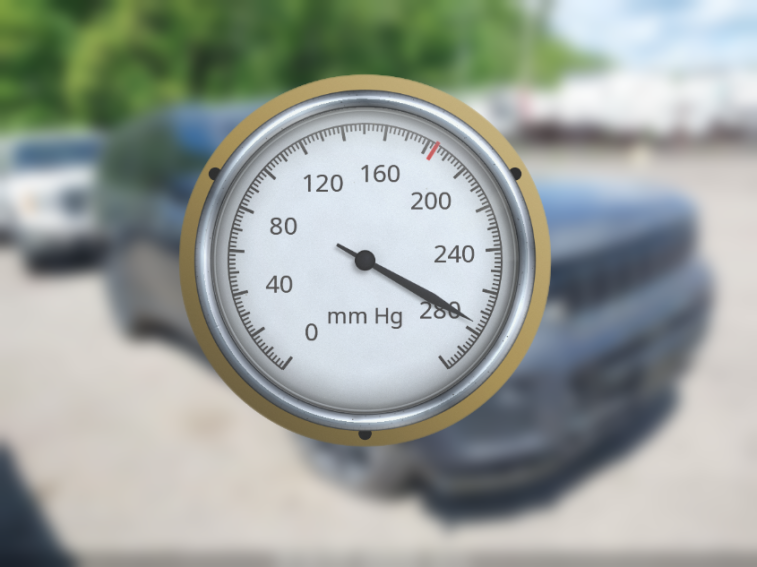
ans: {"value": 276, "unit": "mmHg"}
